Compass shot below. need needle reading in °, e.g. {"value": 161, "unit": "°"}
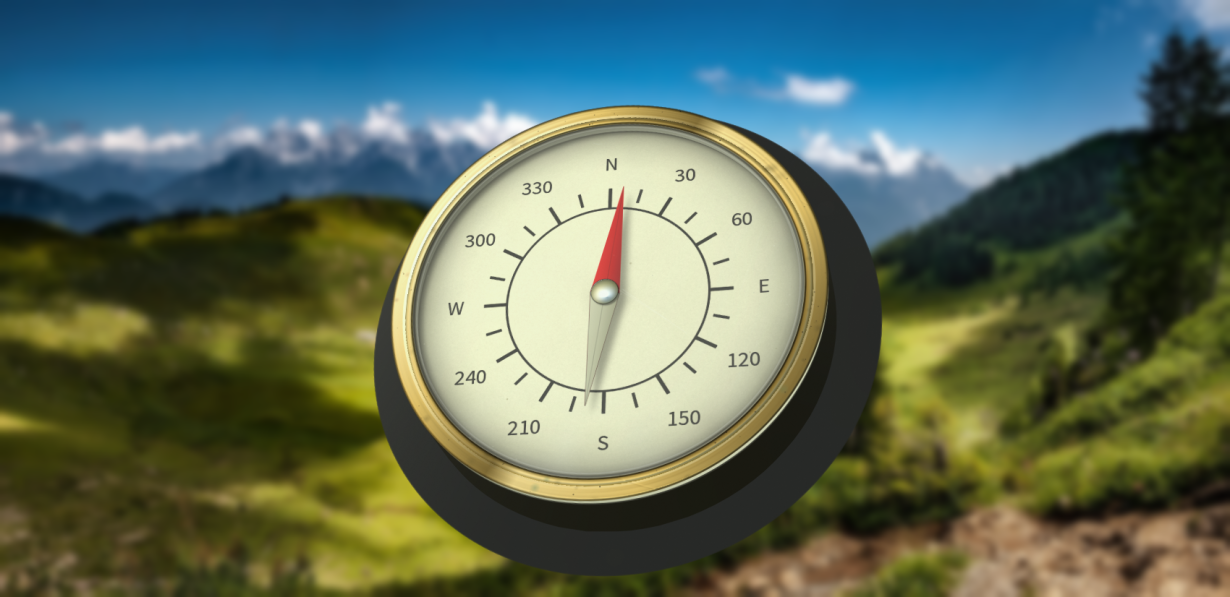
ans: {"value": 7.5, "unit": "°"}
